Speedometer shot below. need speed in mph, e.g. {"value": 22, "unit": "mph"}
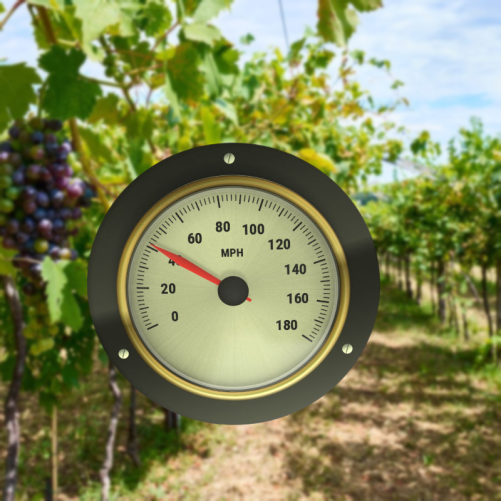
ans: {"value": 42, "unit": "mph"}
